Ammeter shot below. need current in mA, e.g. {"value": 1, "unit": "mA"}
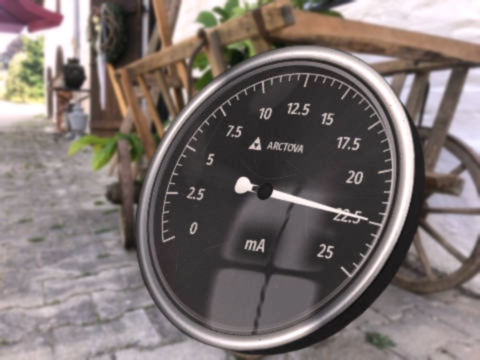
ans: {"value": 22.5, "unit": "mA"}
